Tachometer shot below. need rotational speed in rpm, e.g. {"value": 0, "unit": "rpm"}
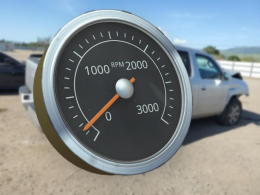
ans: {"value": 150, "unit": "rpm"}
